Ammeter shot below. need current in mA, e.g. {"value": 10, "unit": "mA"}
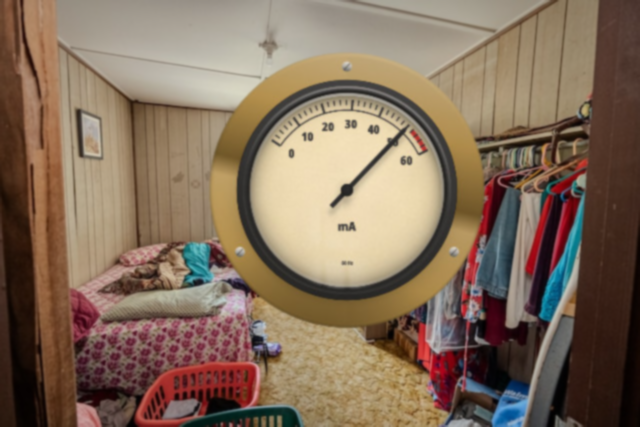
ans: {"value": 50, "unit": "mA"}
